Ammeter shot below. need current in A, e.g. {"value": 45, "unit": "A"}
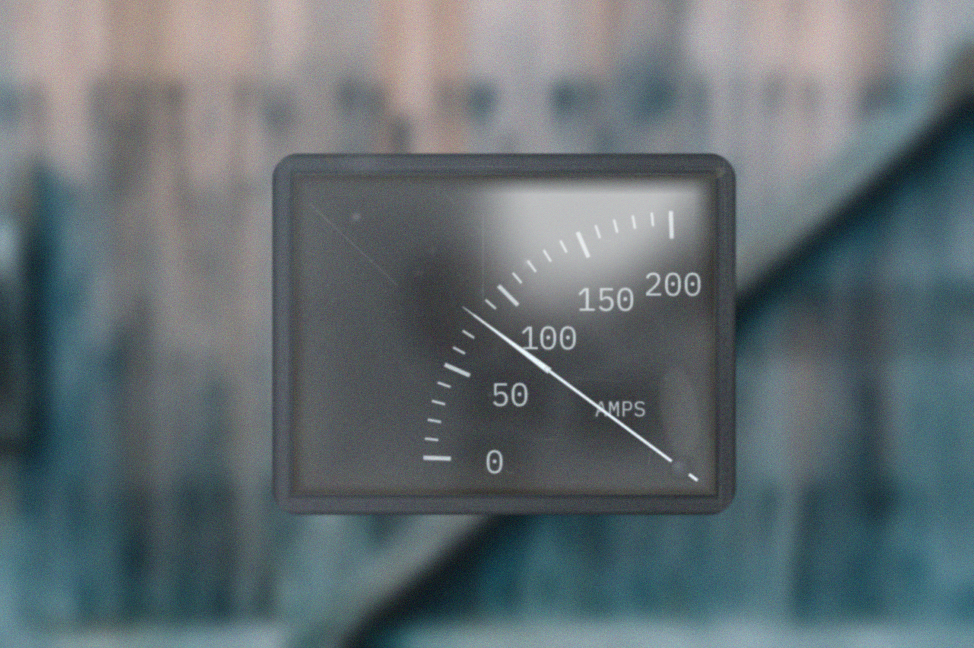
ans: {"value": 80, "unit": "A"}
